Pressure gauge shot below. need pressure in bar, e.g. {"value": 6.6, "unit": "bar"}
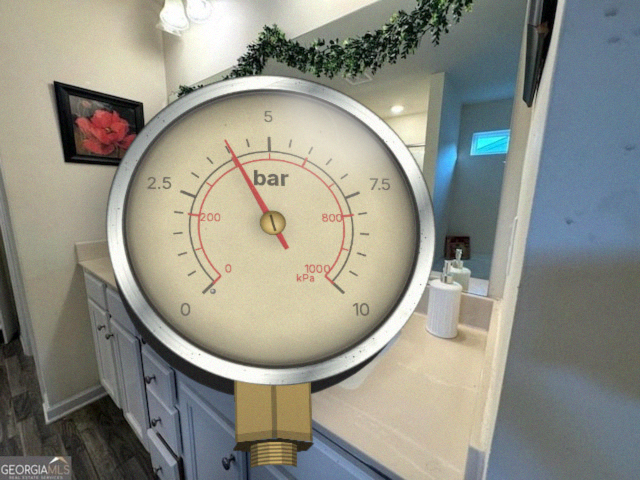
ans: {"value": 4, "unit": "bar"}
